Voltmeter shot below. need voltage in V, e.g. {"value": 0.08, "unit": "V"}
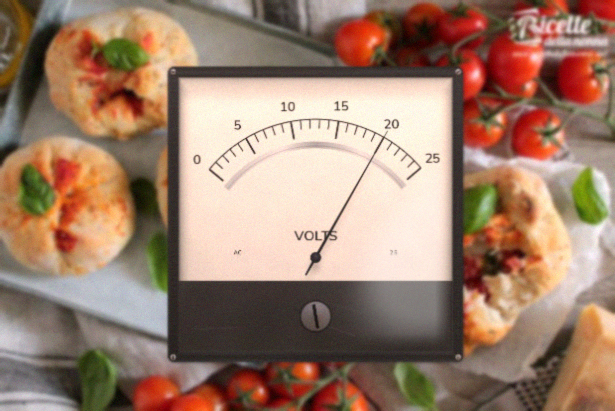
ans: {"value": 20, "unit": "V"}
